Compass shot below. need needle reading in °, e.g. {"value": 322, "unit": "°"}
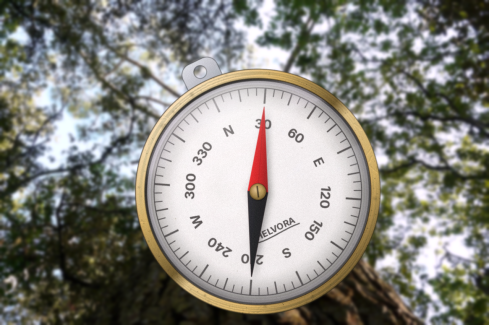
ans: {"value": 30, "unit": "°"}
